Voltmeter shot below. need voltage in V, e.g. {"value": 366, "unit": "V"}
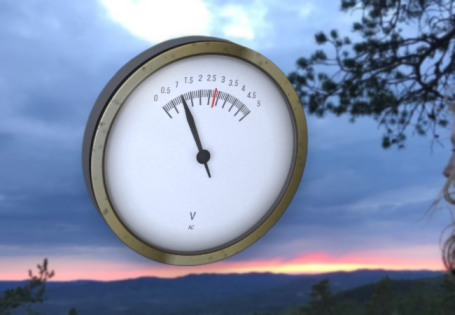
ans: {"value": 1, "unit": "V"}
